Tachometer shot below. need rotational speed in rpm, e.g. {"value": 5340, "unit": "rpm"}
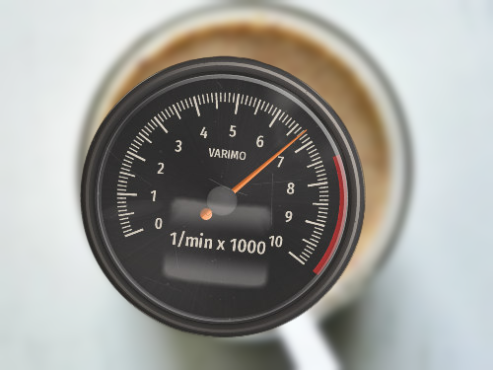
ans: {"value": 6700, "unit": "rpm"}
